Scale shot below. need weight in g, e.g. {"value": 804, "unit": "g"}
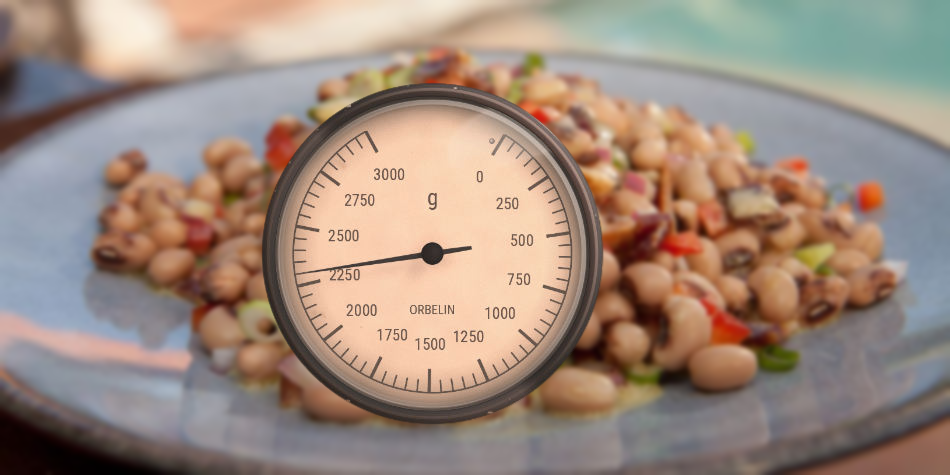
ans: {"value": 2300, "unit": "g"}
